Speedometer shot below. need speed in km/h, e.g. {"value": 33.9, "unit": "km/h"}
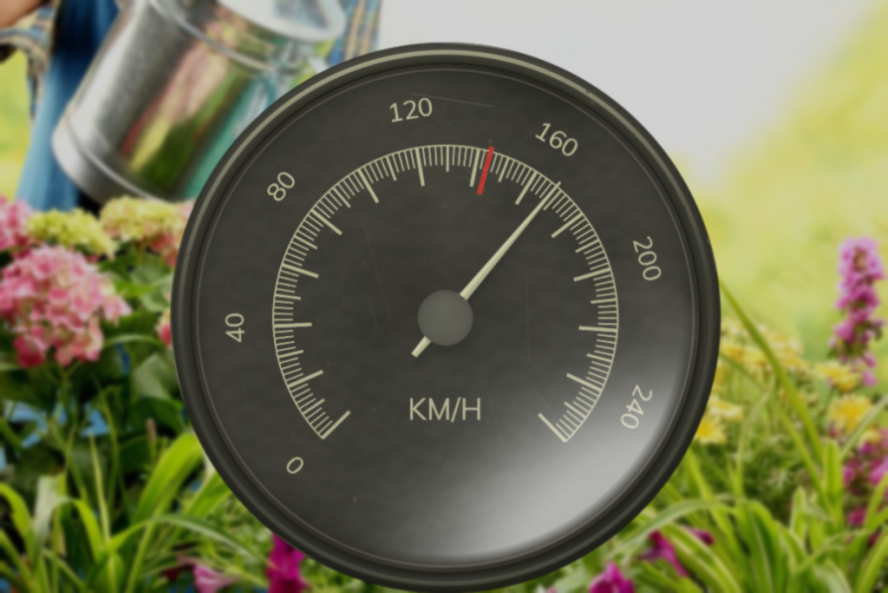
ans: {"value": 168, "unit": "km/h"}
